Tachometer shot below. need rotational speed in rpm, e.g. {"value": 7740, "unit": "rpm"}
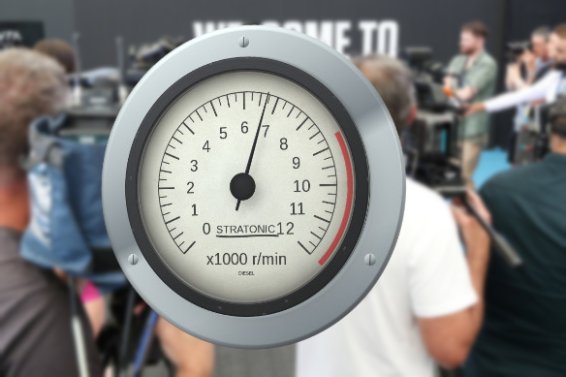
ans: {"value": 6750, "unit": "rpm"}
